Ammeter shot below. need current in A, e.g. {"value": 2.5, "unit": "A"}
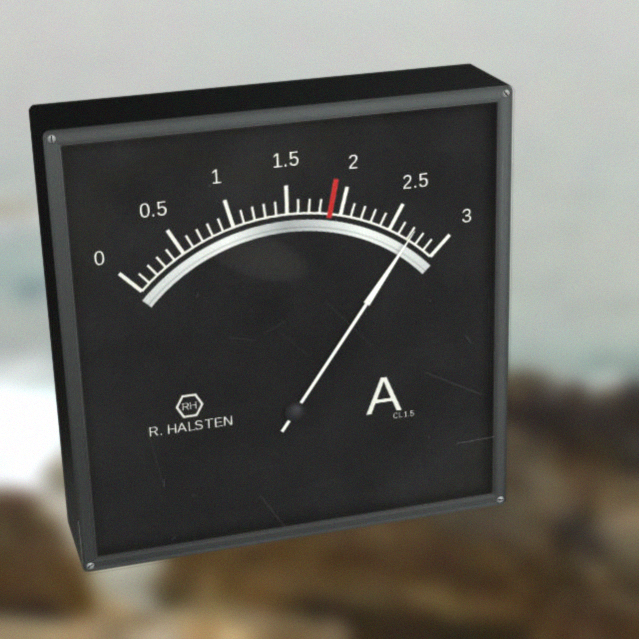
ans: {"value": 2.7, "unit": "A"}
